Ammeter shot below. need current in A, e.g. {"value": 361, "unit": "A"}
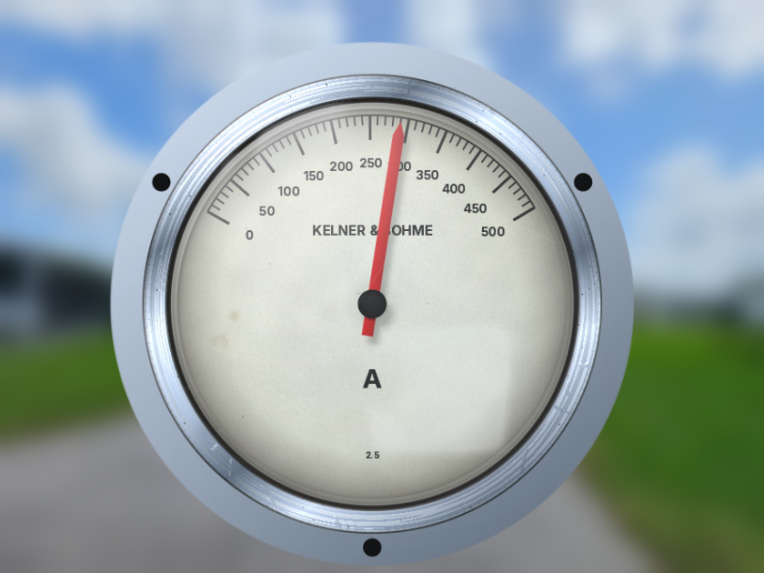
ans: {"value": 290, "unit": "A"}
